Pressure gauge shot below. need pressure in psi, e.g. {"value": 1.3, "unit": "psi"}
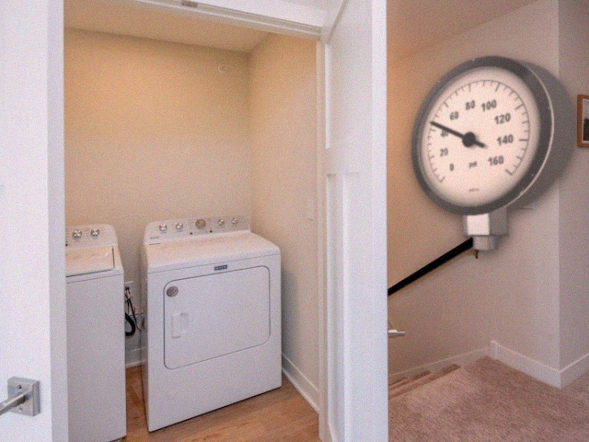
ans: {"value": 45, "unit": "psi"}
